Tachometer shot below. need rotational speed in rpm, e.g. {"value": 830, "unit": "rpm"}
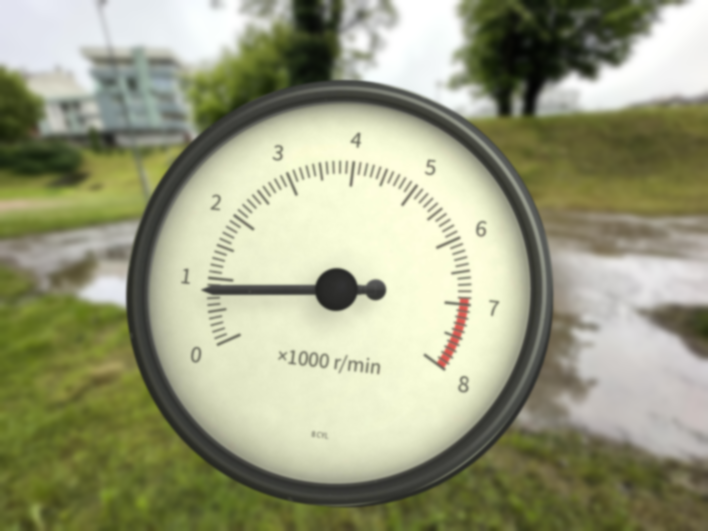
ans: {"value": 800, "unit": "rpm"}
